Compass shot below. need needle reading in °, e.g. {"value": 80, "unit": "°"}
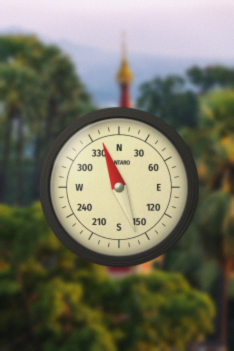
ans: {"value": 340, "unit": "°"}
